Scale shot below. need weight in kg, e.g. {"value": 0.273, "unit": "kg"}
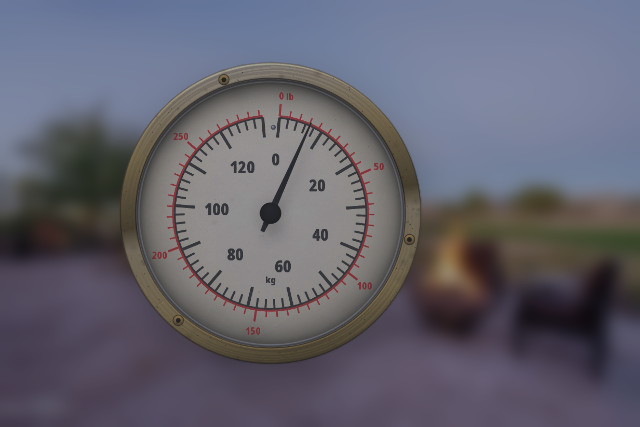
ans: {"value": 7, "unit": "kg"}
